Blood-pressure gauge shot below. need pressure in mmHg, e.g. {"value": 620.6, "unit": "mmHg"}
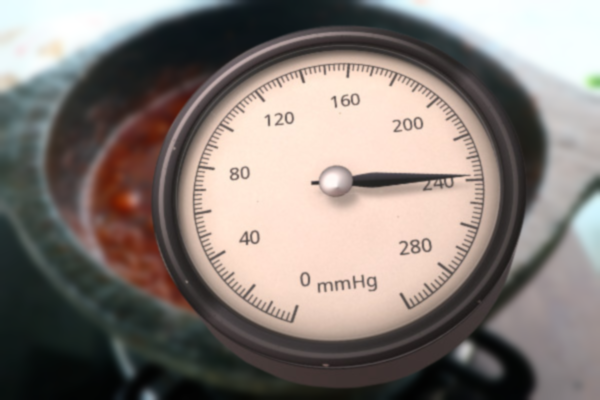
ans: {"value": 240, "unit": "mmHg"}
